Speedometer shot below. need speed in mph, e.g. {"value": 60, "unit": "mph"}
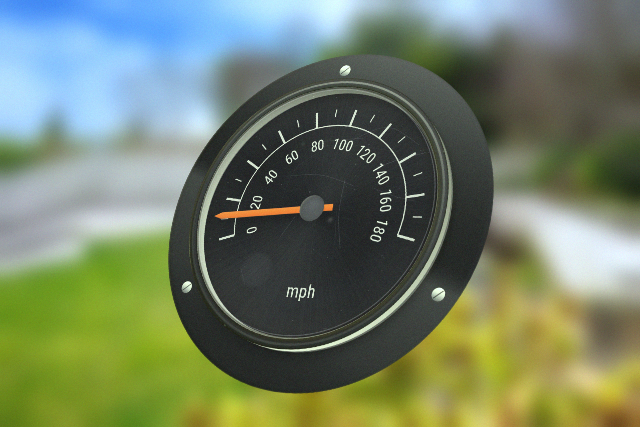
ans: {"value": 10, "unit": "mph"}
